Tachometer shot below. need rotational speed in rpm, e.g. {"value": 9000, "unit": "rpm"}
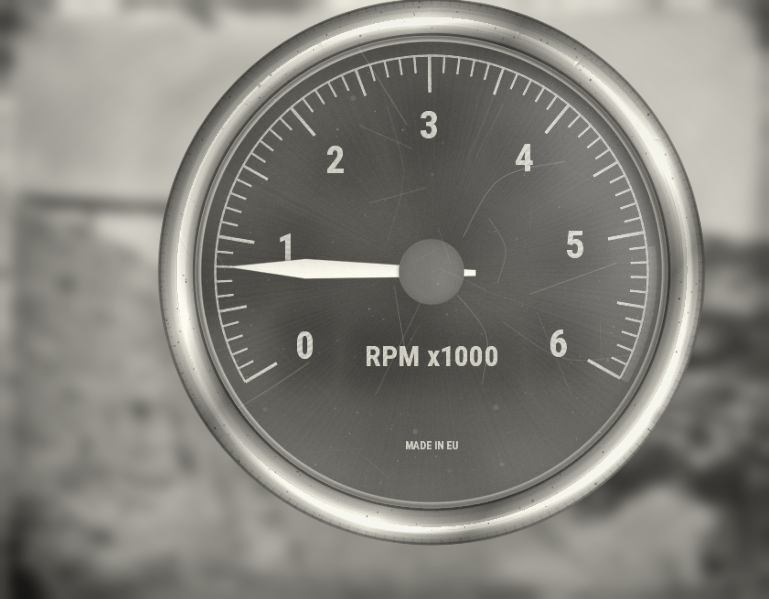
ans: {"value": 800, "unit": "rpm"}
